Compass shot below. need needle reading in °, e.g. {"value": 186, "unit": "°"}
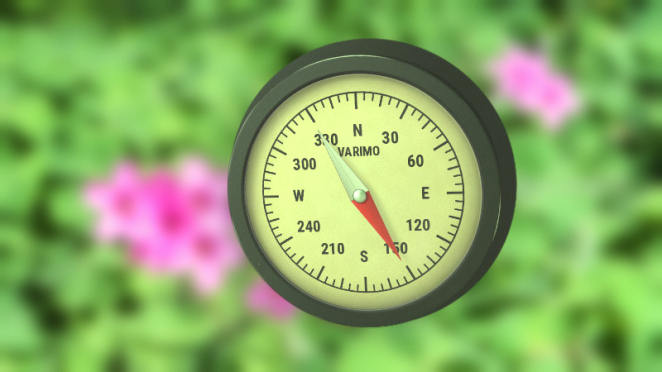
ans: {"value": 150, "unit": "°"}
